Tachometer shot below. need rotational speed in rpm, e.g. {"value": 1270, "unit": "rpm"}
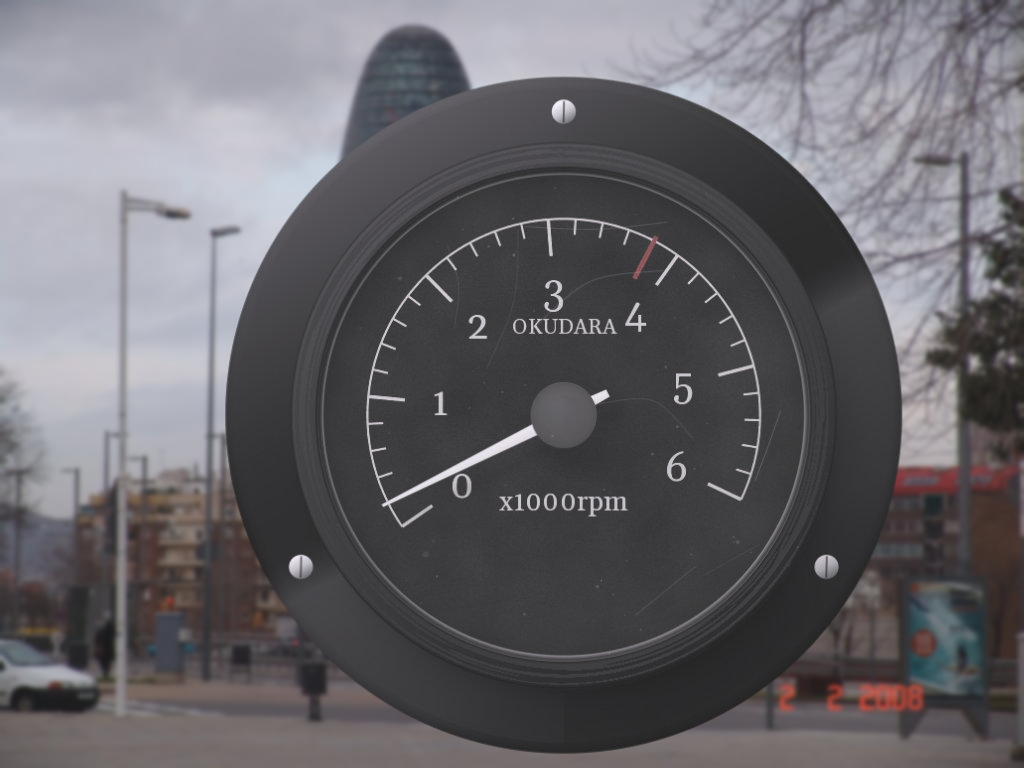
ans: {"value": 200, "unit": "rpm"}
